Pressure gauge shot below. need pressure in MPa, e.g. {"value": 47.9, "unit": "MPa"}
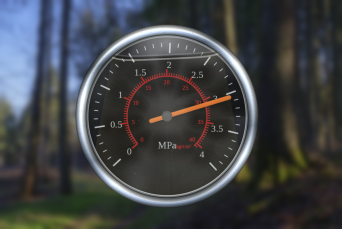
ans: {"value": 3.05, "unit": "MPa"}
